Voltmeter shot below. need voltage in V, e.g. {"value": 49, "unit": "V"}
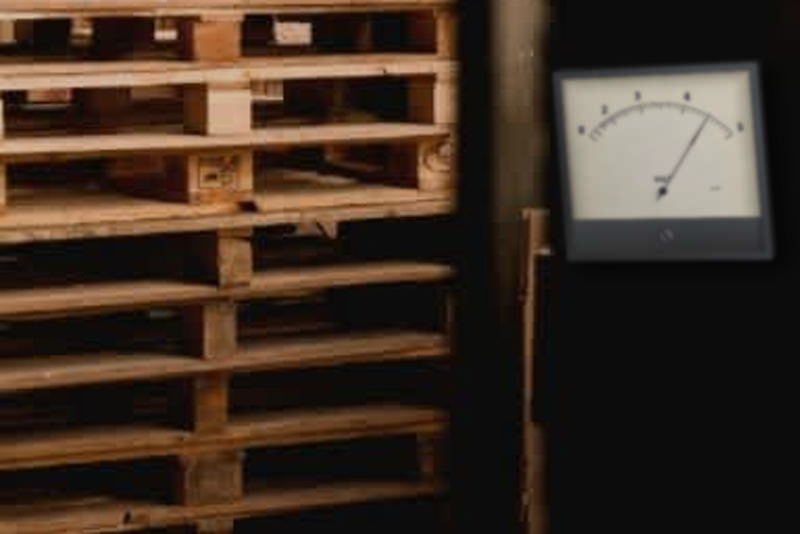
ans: {"value": 4.5, "unit": "V"}
